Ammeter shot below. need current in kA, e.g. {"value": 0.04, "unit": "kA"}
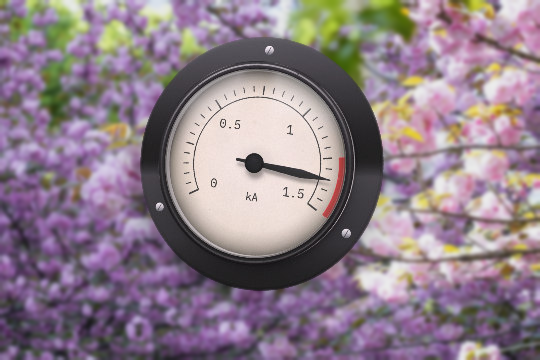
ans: {"value": 1.35, "unit": "kA"}
